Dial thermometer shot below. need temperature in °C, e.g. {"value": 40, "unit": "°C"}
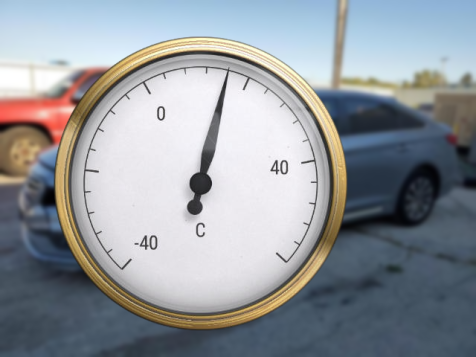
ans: {"value": 16, "unit": "°C"}
